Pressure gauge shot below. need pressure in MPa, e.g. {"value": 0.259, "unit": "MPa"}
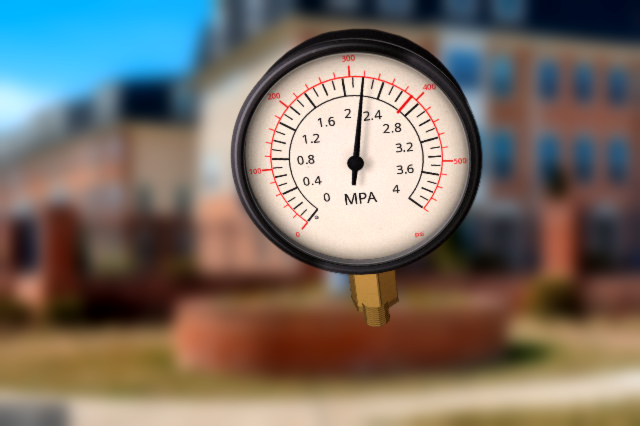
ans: {"value": 2.2, "unit": "MPa"}
